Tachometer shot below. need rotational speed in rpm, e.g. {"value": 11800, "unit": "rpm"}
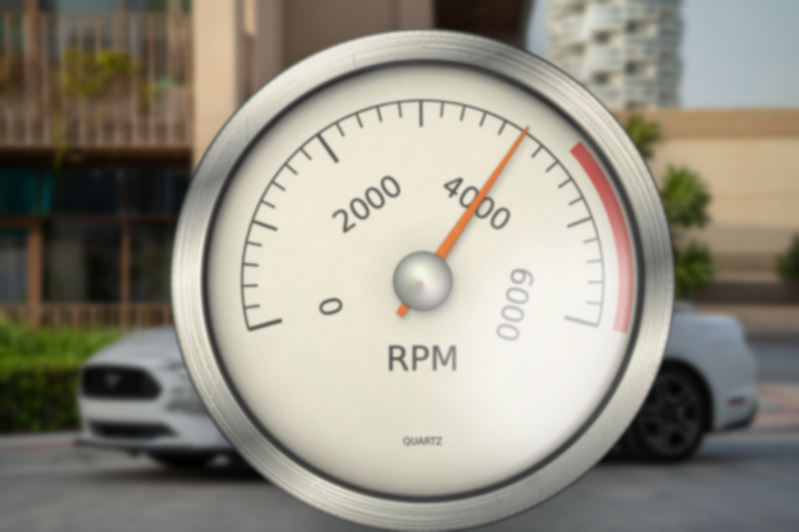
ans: {"value": 4000, "unit": "rpm"}
